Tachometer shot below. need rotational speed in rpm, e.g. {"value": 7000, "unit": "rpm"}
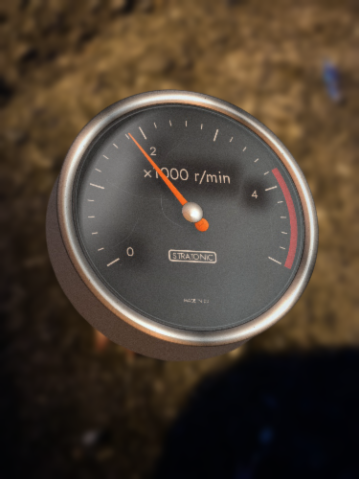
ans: {"value": 1800, "unit": "rpm"}
